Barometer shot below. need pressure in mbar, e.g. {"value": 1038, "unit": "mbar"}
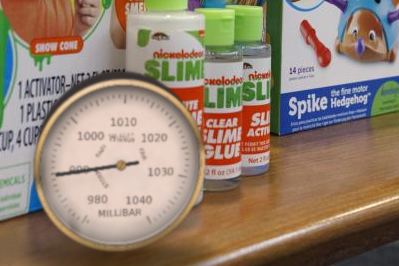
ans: {"value": 990, "unit": "mbar"}
